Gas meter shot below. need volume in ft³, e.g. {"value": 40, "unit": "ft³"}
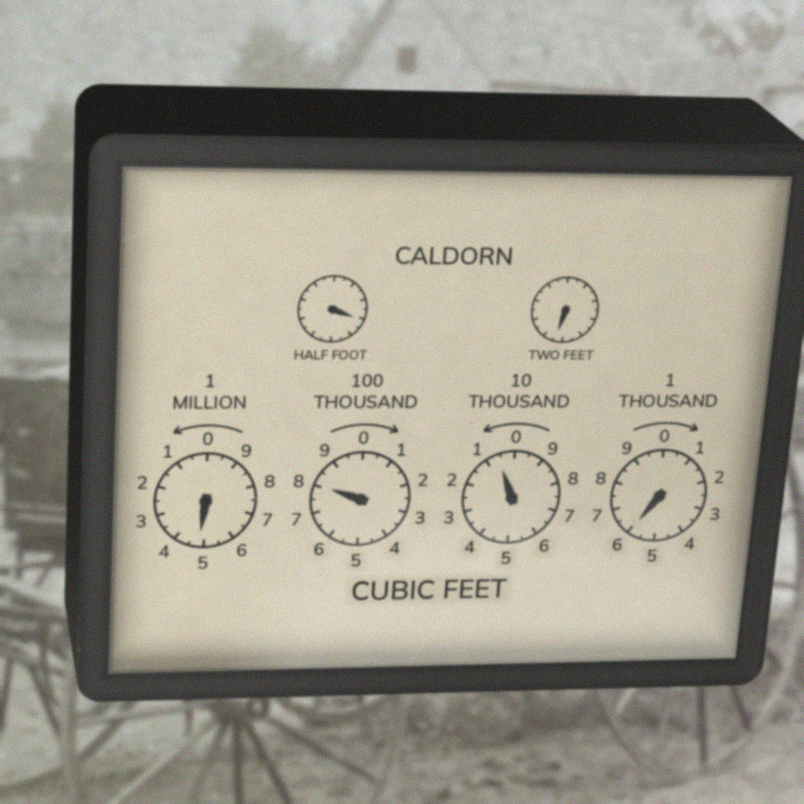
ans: {"value": 480600, "unit": "ft³"}
